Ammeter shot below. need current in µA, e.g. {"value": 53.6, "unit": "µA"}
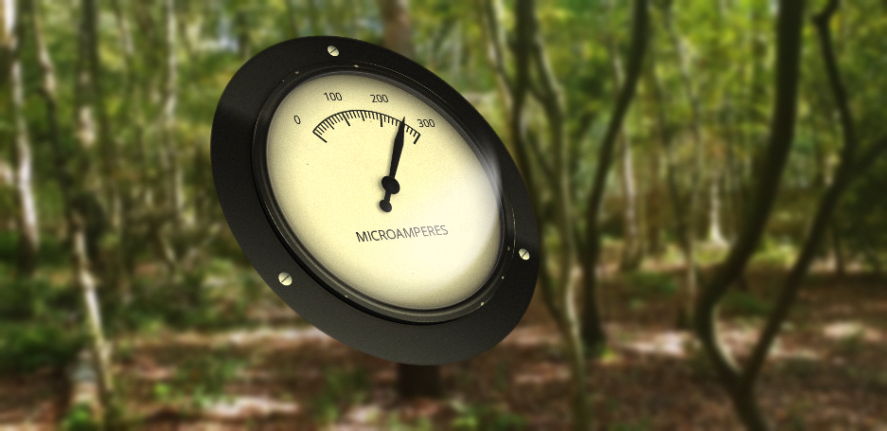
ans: {"value": 250, "unit": "µA"}
